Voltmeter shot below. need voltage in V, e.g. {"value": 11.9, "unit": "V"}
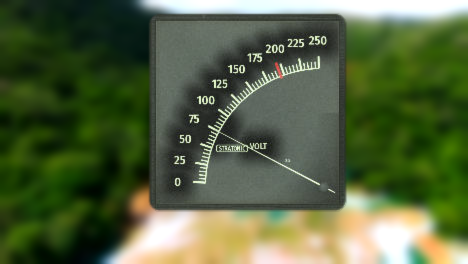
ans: {"value": 75, "unit": "V"}
